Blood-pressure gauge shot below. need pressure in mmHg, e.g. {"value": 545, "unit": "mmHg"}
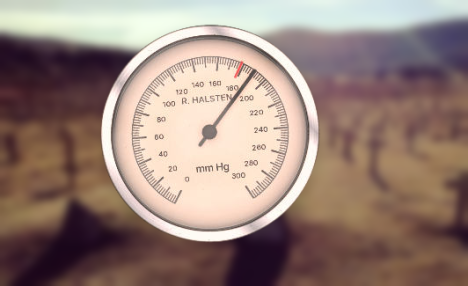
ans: {"value": 190, "unit": "mmHg"}
